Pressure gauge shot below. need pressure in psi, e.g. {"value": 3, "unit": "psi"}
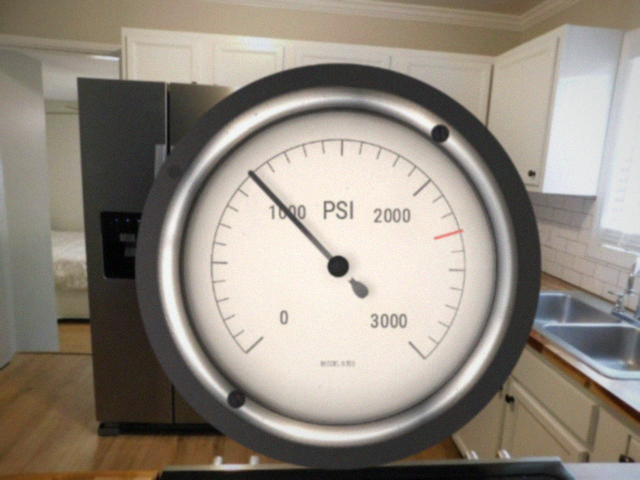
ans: {"value": 1000, "unit": "psi"}
